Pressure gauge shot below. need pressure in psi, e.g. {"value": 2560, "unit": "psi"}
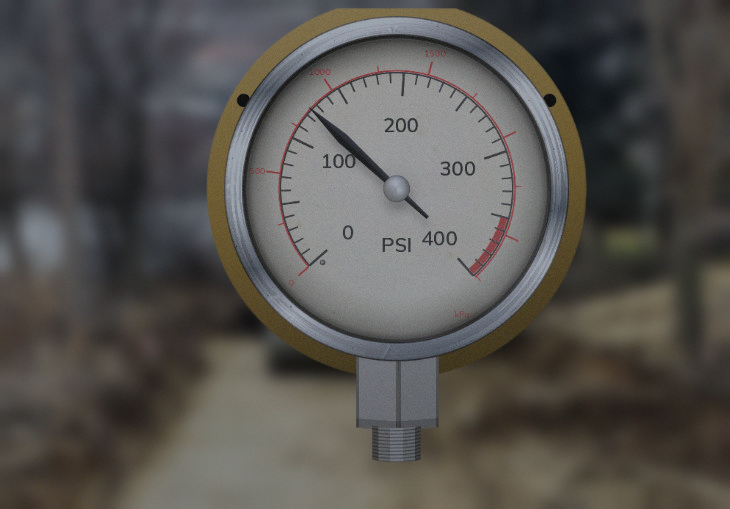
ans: {"value": 125, "unit": "psi"}
